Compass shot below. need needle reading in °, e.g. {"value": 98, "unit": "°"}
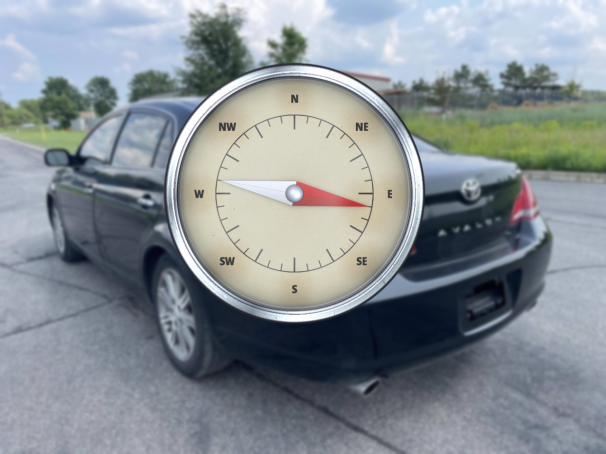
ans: {"value": 100, "unit": "°"}
